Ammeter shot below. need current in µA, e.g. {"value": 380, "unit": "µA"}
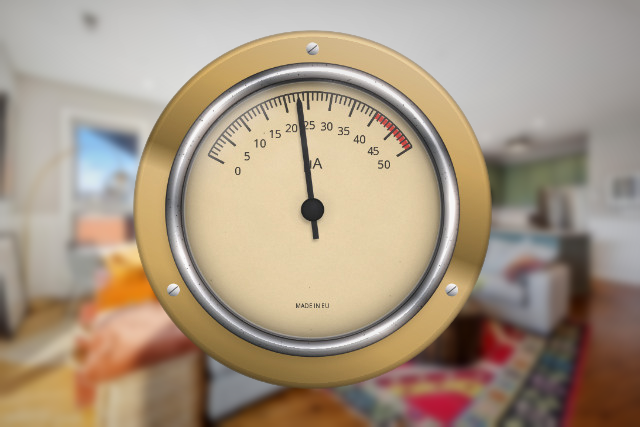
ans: {"value": 23, "unit": "µA"}
